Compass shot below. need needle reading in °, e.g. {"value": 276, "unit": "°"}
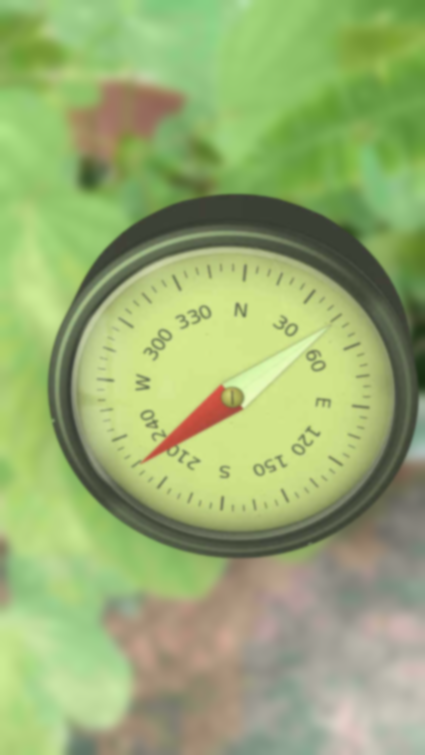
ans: {"value": 225, "unit": "°"}
